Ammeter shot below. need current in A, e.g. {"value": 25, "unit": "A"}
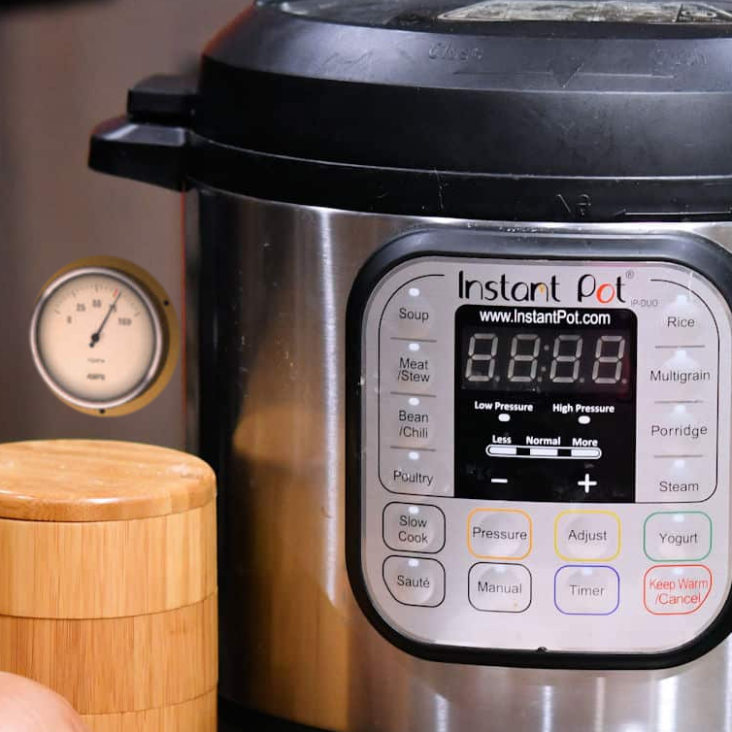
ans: {"value": 75, "unit": "A"}
